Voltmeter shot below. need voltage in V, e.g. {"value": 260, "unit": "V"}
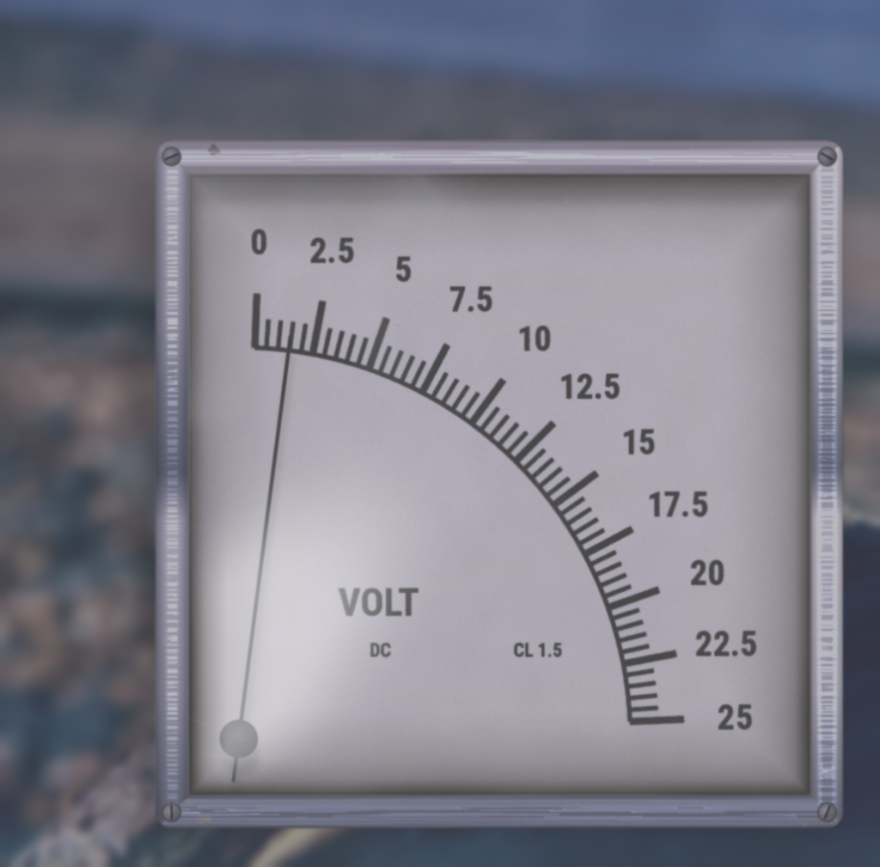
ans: {"value": 1.5, "unit": "V"}
